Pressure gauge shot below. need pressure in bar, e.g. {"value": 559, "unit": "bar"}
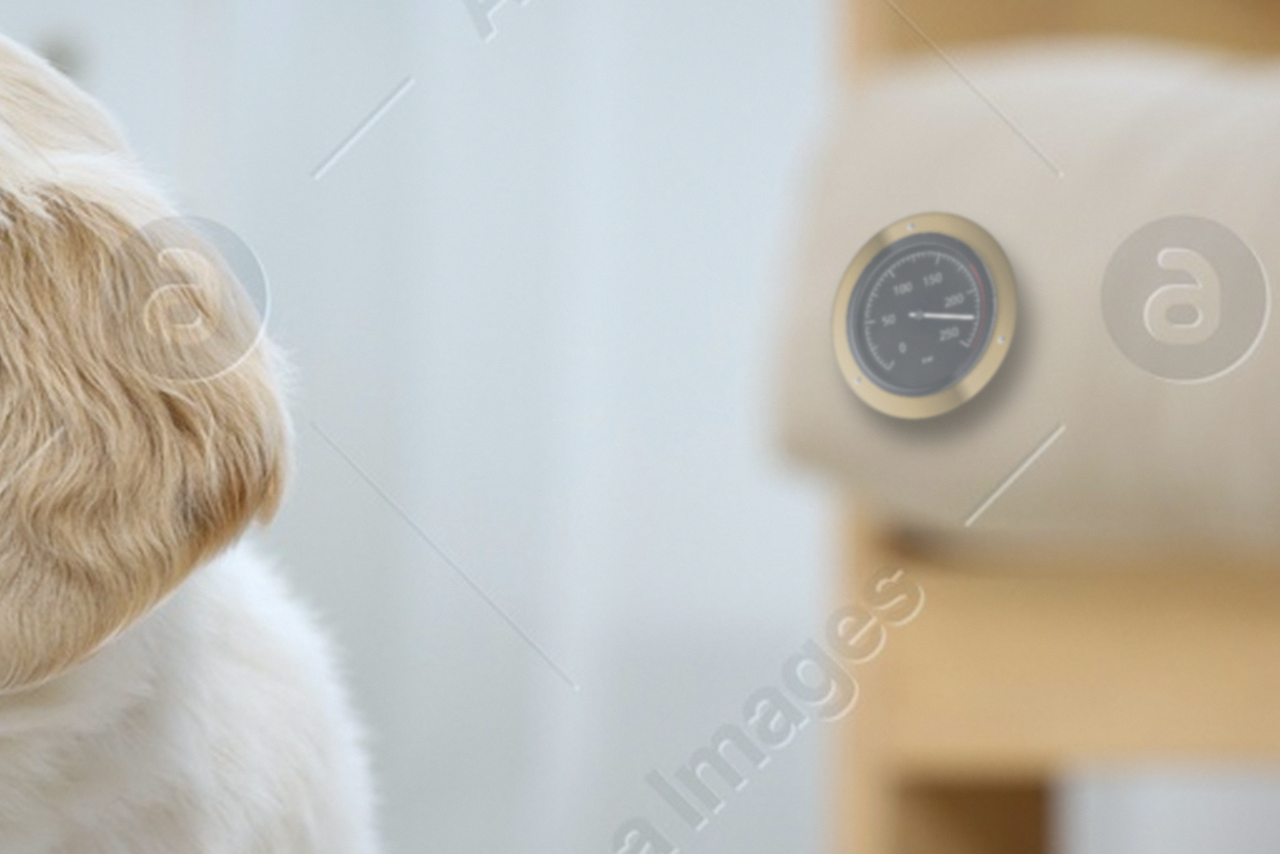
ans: {"value": 225, "unit": "bar"}
